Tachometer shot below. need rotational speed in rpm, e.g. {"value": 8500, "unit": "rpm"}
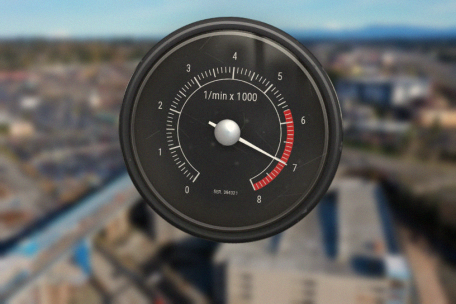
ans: {"value": 7000, "unit": "rpm"}
